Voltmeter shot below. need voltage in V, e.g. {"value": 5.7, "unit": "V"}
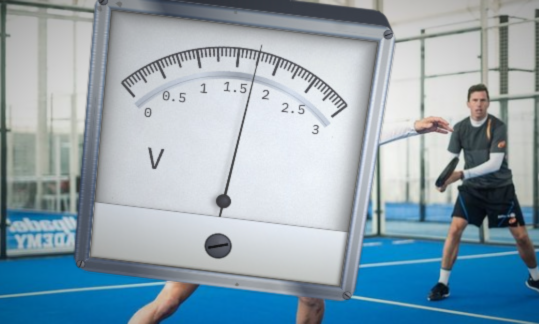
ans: {"value": 1.75, "unit": "V"}
